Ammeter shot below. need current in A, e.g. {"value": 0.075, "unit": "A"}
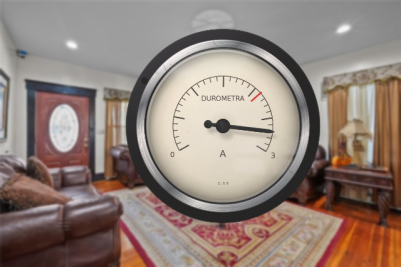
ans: {"value": 2.7, "unit": "A"}
